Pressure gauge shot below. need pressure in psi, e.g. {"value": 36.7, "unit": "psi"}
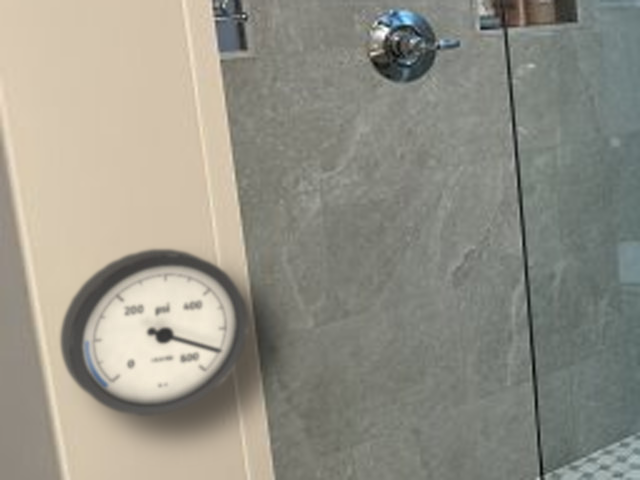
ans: {"value": 550, "unit": "psi"}
